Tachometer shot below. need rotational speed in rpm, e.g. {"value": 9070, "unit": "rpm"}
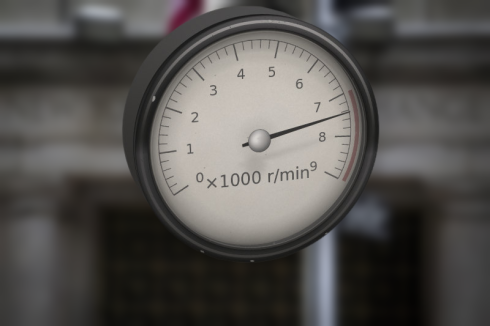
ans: {"value": 7400, "unit": "rpm"}
